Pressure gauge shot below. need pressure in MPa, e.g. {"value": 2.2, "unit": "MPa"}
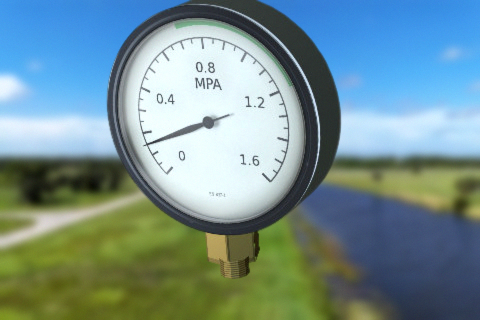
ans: {"value": 0.15, "unit": "MPa"}
